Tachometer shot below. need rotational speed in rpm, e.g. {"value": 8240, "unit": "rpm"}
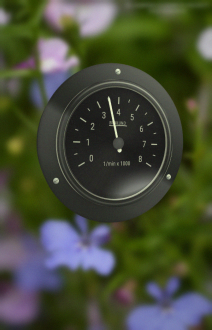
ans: {"value": 3500, "unit": "rpm"}
